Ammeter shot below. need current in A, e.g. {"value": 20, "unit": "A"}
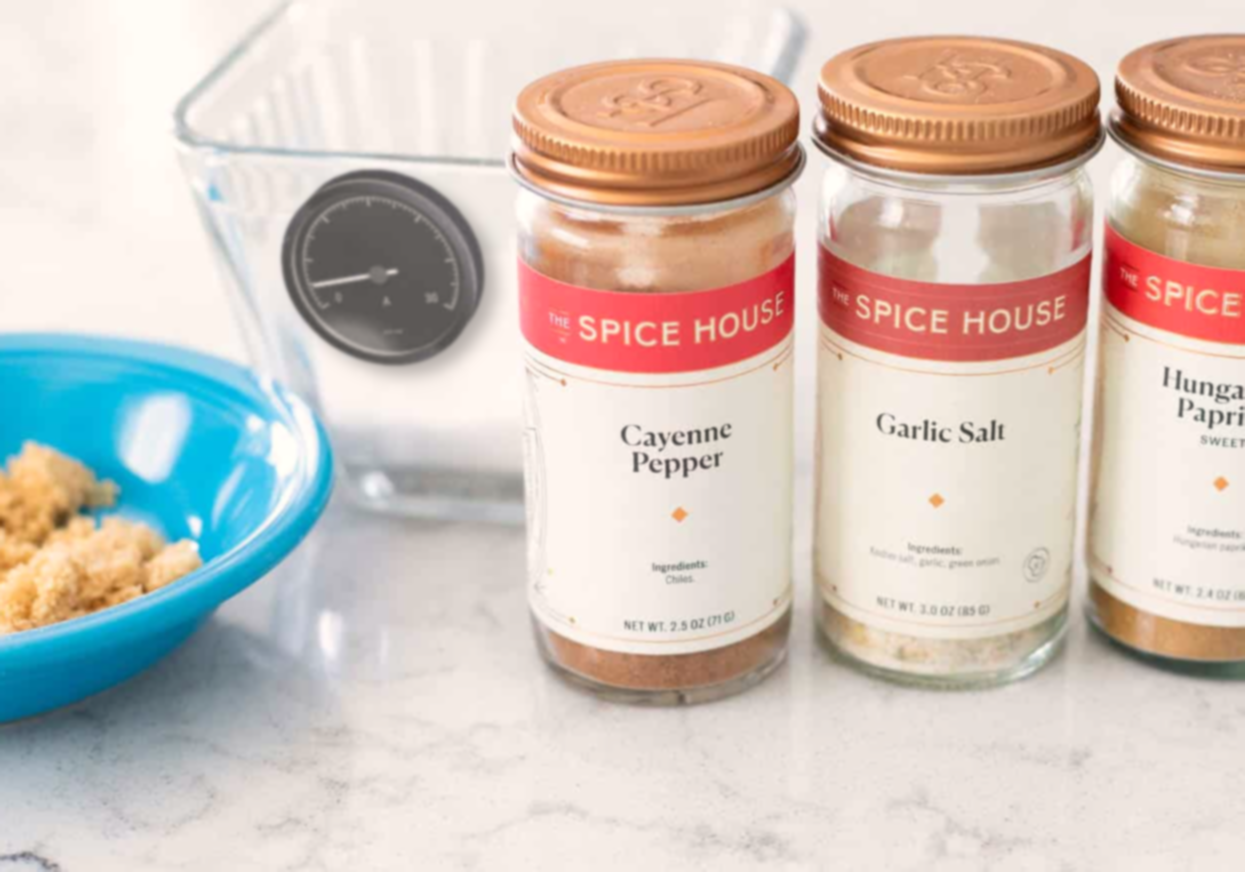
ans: {"value": 2.5, "unit": "A"}
